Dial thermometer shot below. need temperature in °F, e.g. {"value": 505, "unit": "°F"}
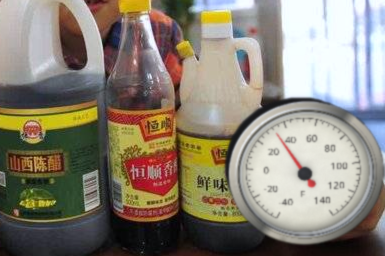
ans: {"value": 32, "unit": "°F"}
